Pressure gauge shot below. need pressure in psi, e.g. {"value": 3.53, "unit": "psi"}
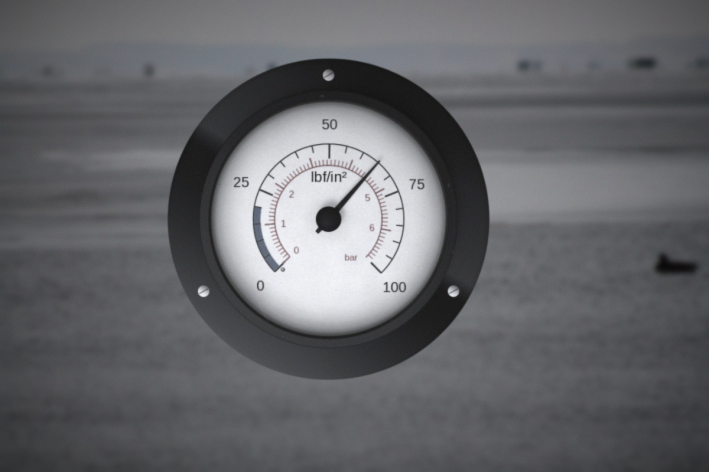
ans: {"value": 65, "unit": "psi"}
